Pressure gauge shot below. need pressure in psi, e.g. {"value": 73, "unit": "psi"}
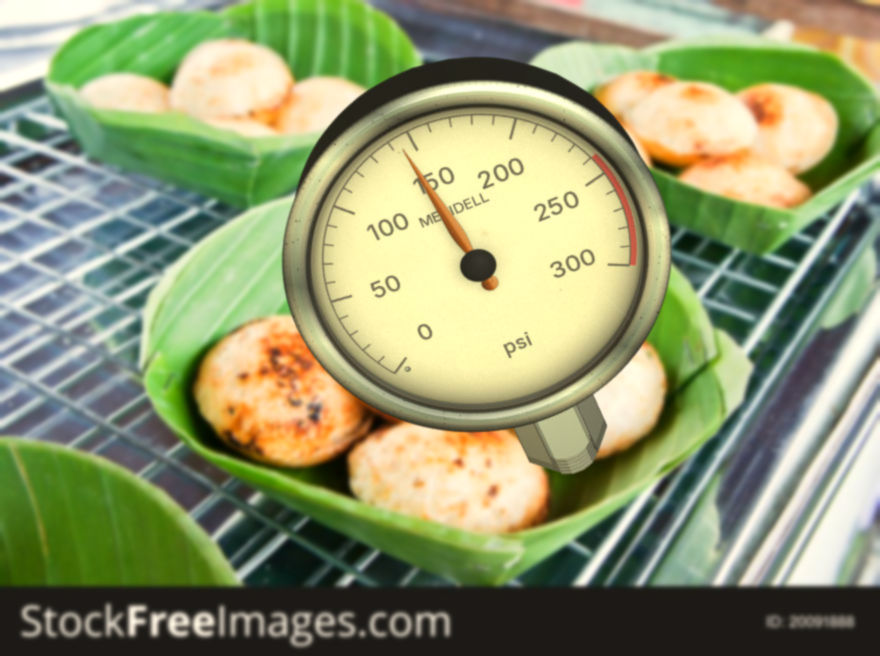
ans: {"value": 145, "unit": "psi"}
